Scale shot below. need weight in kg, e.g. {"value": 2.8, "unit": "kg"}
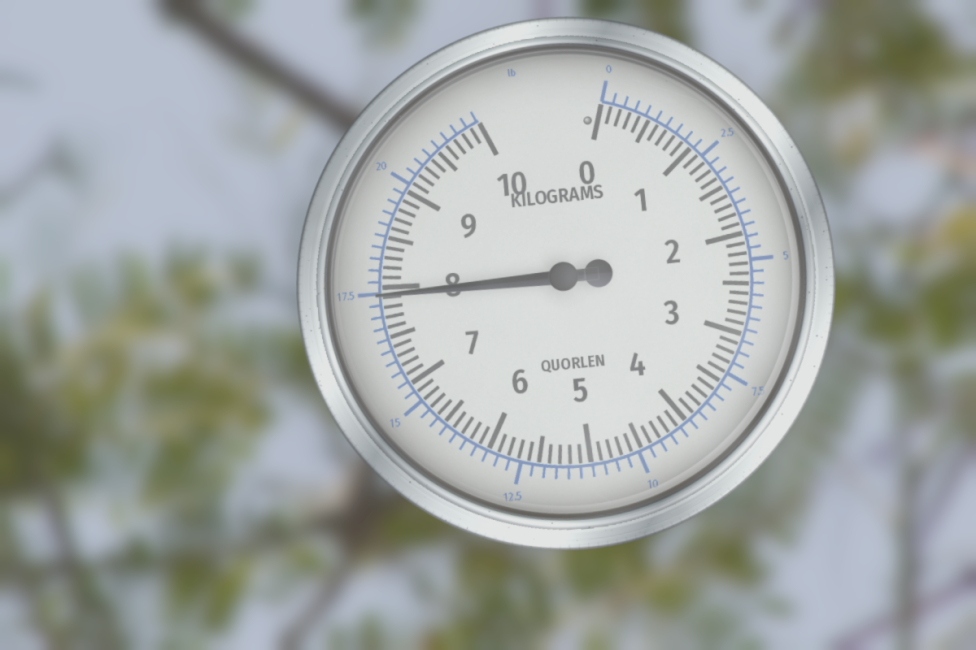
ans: {"value": 7.9, "unit": "kg"}
